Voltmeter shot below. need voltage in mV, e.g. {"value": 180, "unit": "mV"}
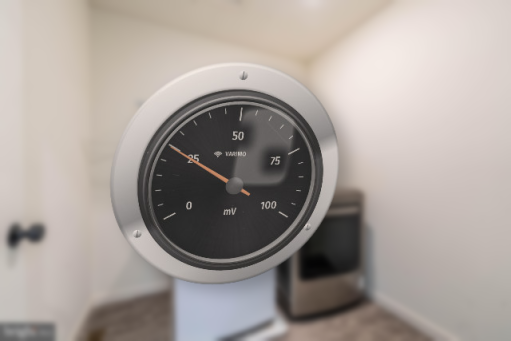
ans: {"value": 25, "unit": "mV"}
